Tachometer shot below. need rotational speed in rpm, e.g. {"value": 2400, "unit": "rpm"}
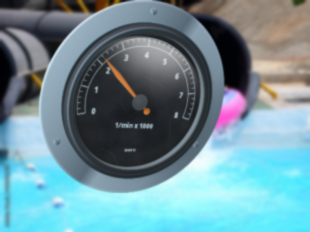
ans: {"value": 2200, "unit": "rpm"}
